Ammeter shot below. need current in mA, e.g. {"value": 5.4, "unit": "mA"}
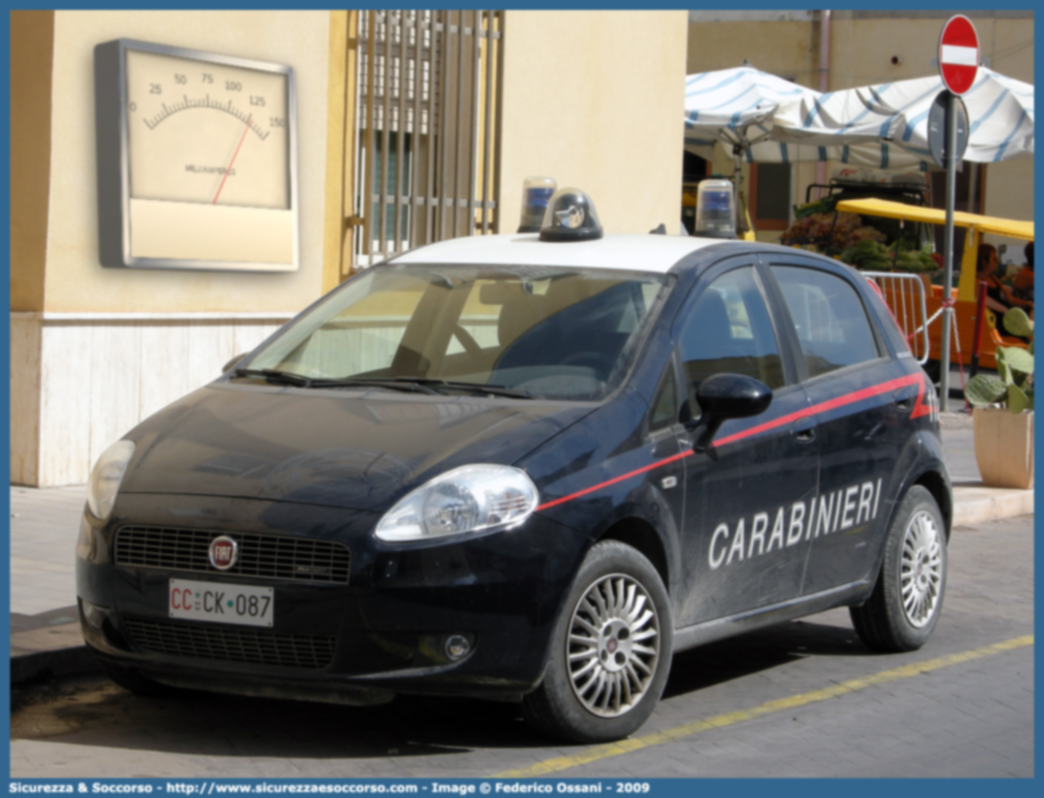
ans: {"value": 125, "unit": "mA"}
